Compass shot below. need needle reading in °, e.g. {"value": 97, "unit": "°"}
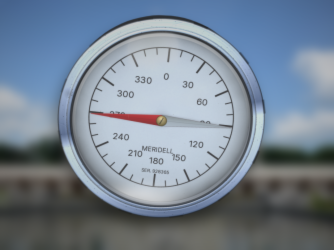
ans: {"value": 270, "unit": "°"}
